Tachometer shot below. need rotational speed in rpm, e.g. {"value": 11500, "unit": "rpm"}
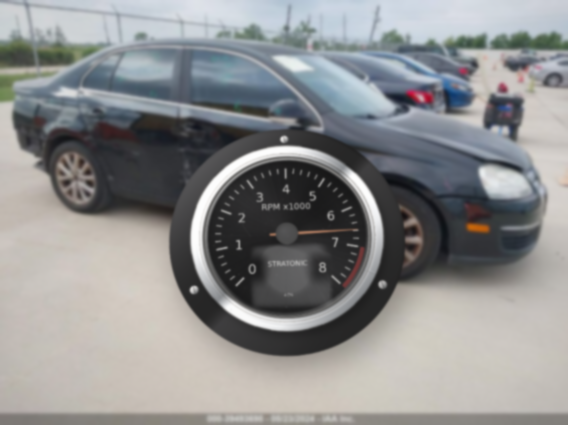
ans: {"value": 6600, "unit": "rpm"}
